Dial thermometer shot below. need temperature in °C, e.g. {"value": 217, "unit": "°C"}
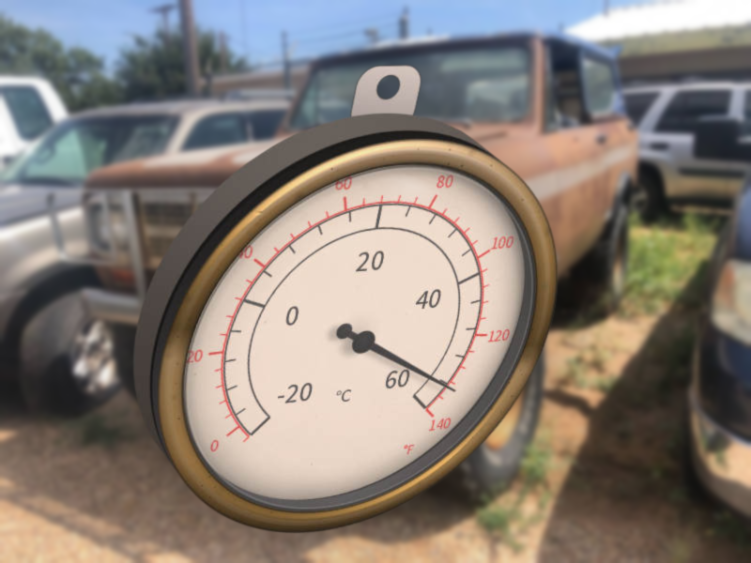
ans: {"value": 56, "unit": "°C"}
